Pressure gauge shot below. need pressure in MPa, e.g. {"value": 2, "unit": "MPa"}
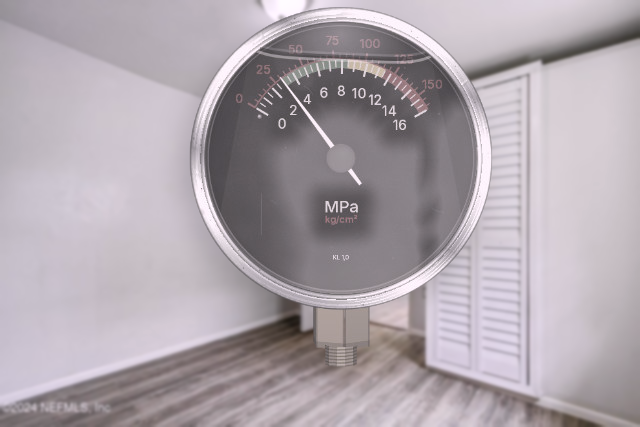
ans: {"value": 3, "unit": "MPa"}
